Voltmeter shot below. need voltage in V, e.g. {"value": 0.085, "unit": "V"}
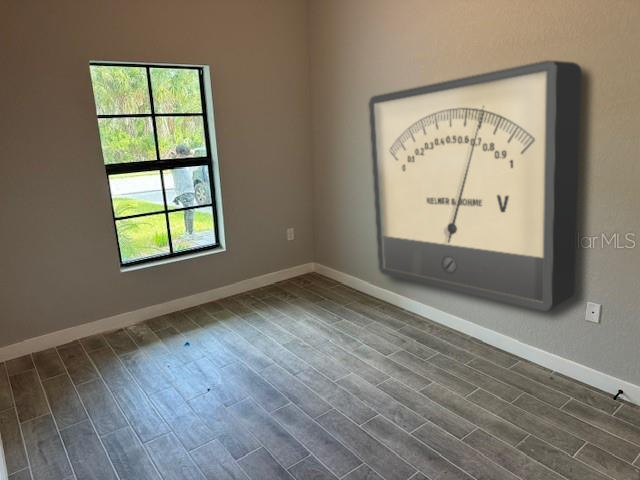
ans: {"value": 0.7, "unit": "V"}
